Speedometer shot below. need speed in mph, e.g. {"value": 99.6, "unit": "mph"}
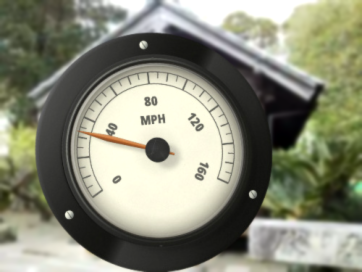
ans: {"value": 32.5, "unit": "mph"}
